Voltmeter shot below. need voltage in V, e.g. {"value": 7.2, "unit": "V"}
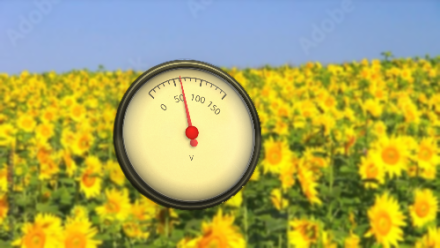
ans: {"value": 60, "unit": "V"}
